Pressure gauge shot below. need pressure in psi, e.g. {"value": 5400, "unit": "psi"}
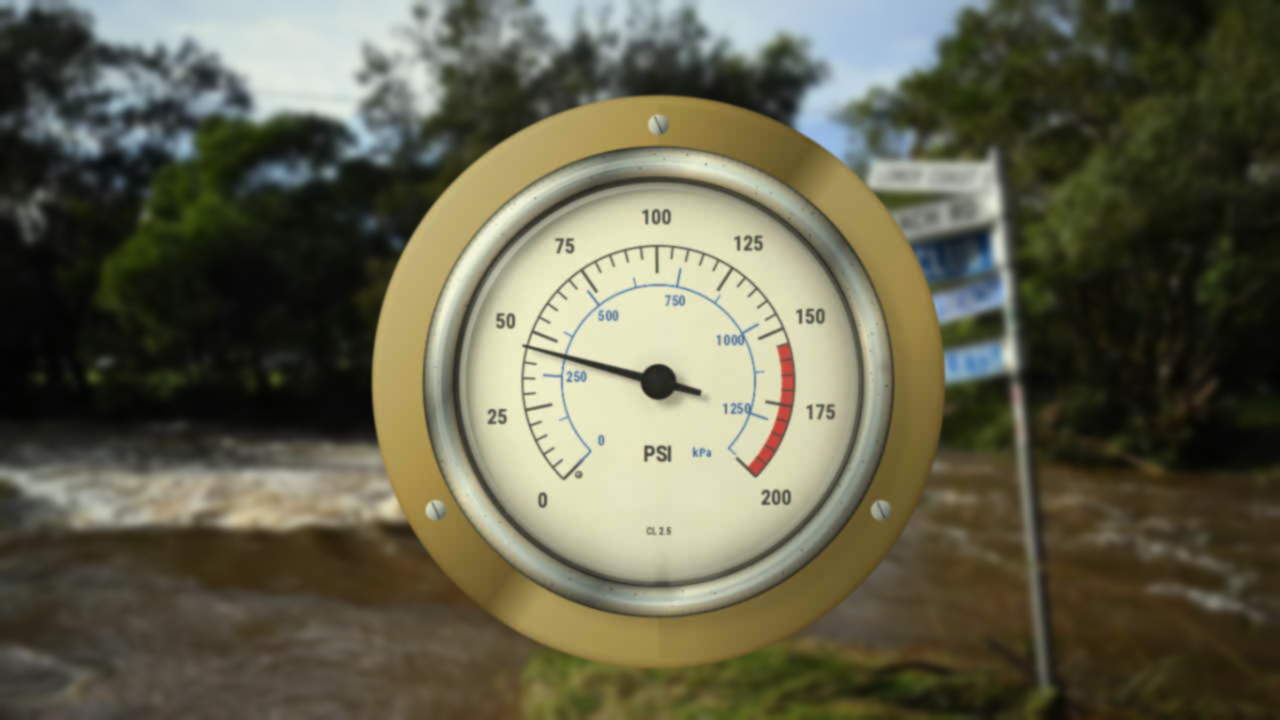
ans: {"value": 45, "unit": "psi"}
